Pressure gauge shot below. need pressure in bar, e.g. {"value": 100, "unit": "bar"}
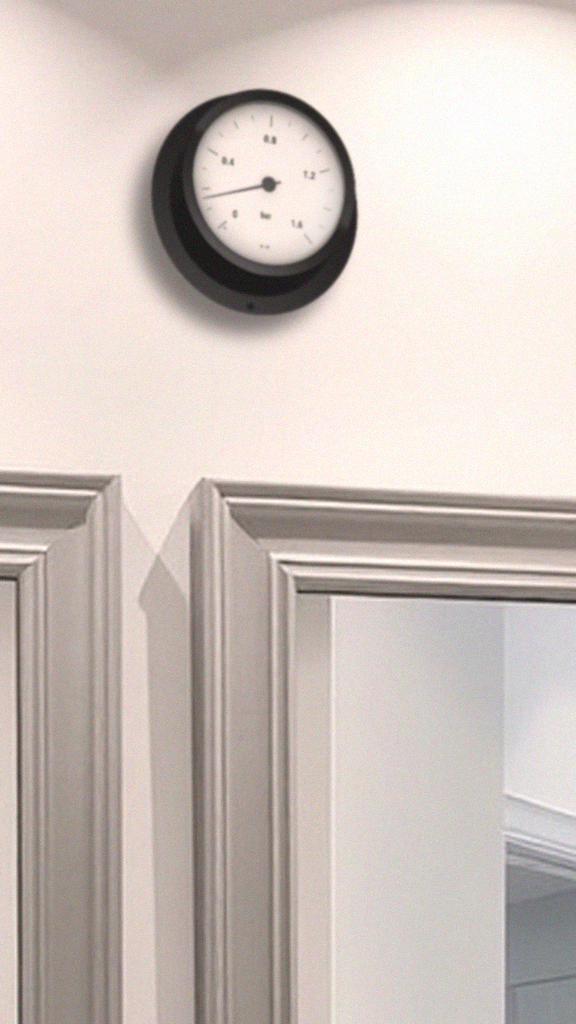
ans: {"value": 0.15, "unit": "bar"}
